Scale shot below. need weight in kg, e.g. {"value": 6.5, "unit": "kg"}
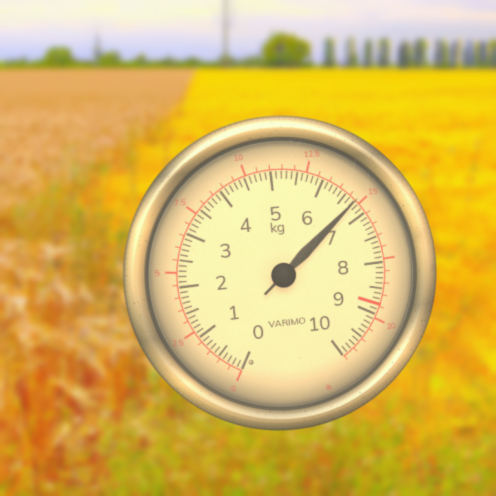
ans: {"value": 6.7, "unit": "kg"}
